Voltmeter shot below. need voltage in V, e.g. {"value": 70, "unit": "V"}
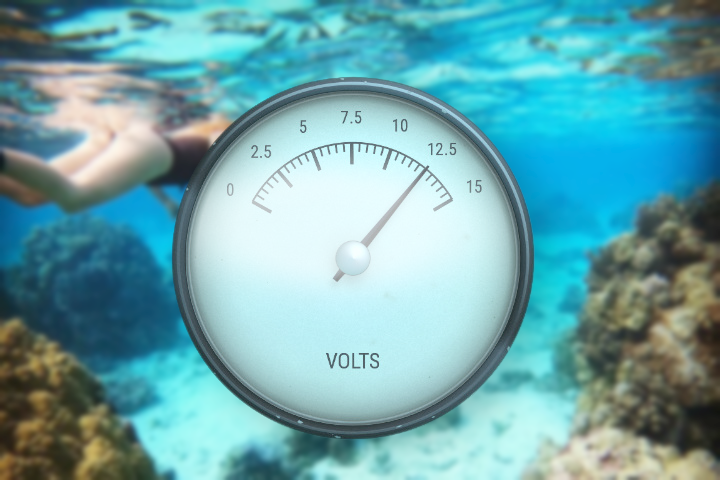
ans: {"value": 12.5, "unit": "V"}
